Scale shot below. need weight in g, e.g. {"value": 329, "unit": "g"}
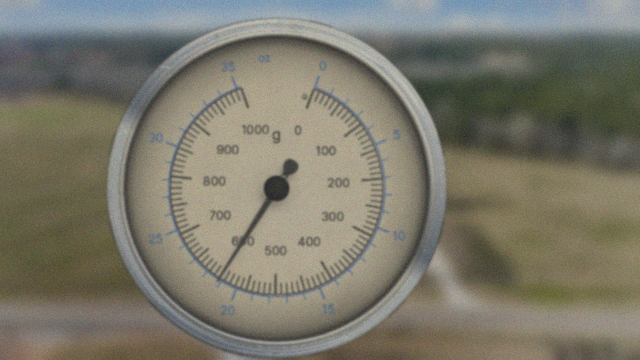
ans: {"value": 600, "unit": "g"}
